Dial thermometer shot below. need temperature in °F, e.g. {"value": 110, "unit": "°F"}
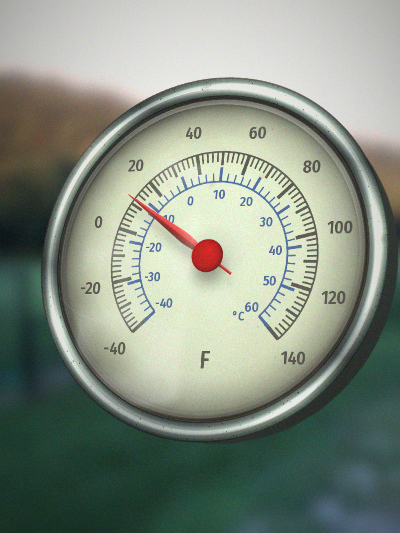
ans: {"value": 12, "unit": "°F"}
